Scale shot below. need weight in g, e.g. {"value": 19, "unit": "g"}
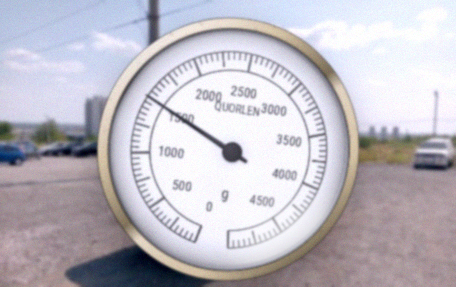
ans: {"value": 1500, "unit": "g"}
